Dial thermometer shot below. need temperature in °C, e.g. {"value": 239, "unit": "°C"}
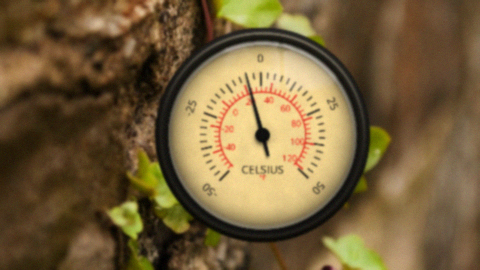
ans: {"value": -5, "unit": "°C"}
